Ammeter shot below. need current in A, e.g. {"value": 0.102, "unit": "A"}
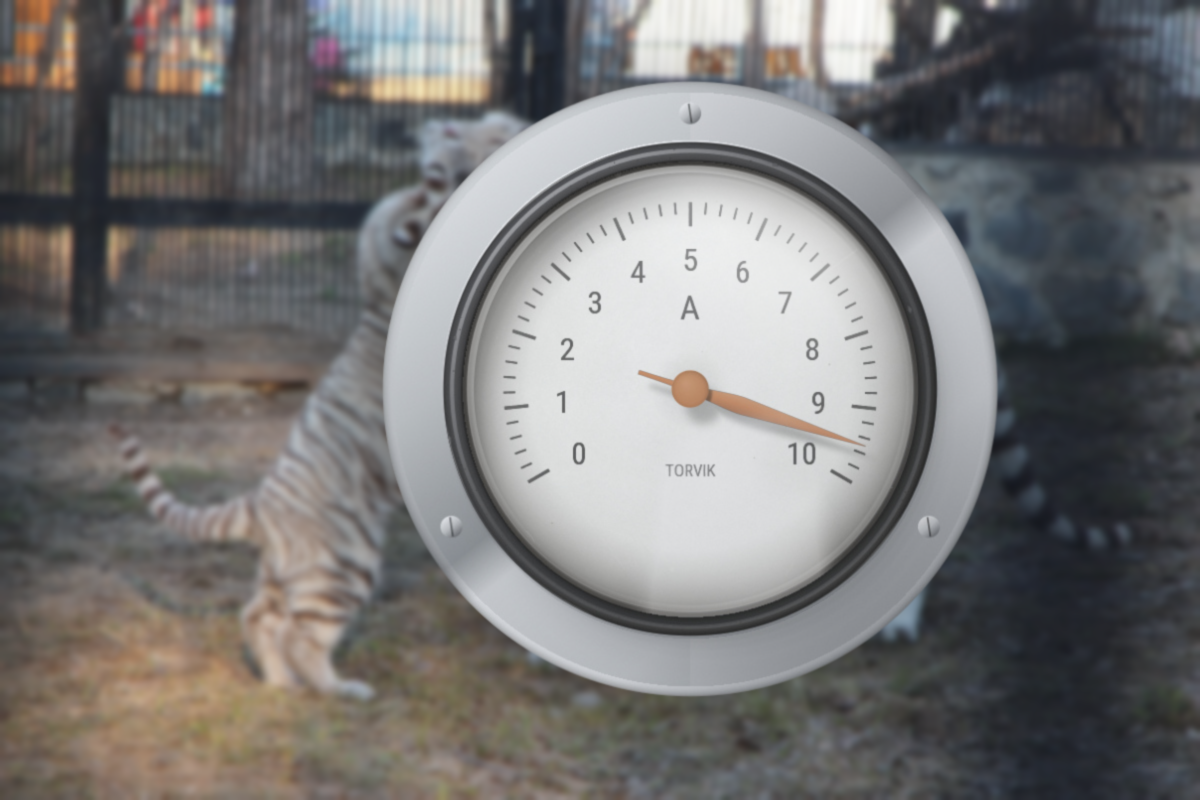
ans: {"value": 9.5, "unit": "A"}
